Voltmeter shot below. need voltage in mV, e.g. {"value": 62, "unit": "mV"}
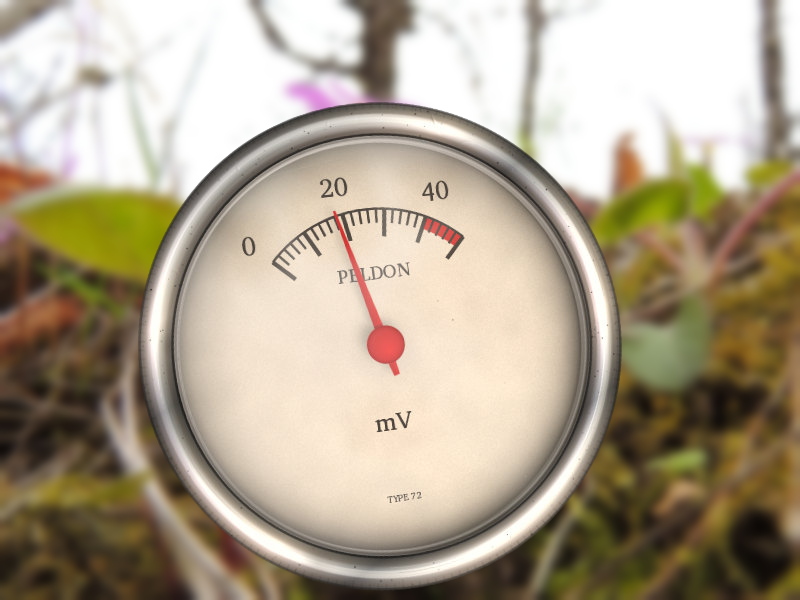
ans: {"value": 18, "unit": "mV"}
